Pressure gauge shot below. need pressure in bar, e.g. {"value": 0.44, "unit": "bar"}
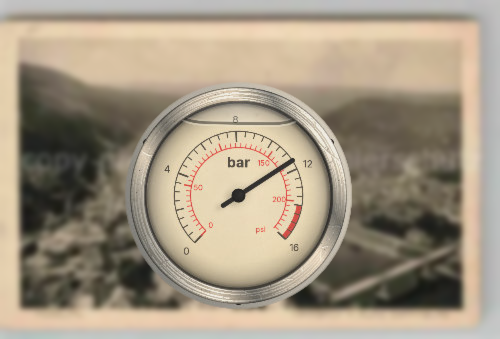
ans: {"value": 11.5, "unit": "bar"}
